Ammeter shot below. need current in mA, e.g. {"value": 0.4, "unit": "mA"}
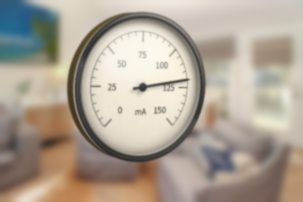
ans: {"value": 120, "unit": "mA"}
